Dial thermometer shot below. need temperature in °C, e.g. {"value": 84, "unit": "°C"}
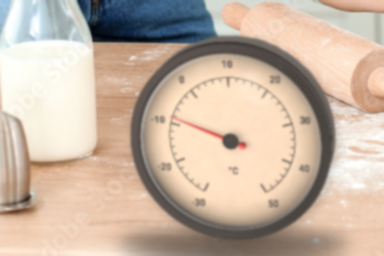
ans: {"value": -8, "unit": "°C"}
